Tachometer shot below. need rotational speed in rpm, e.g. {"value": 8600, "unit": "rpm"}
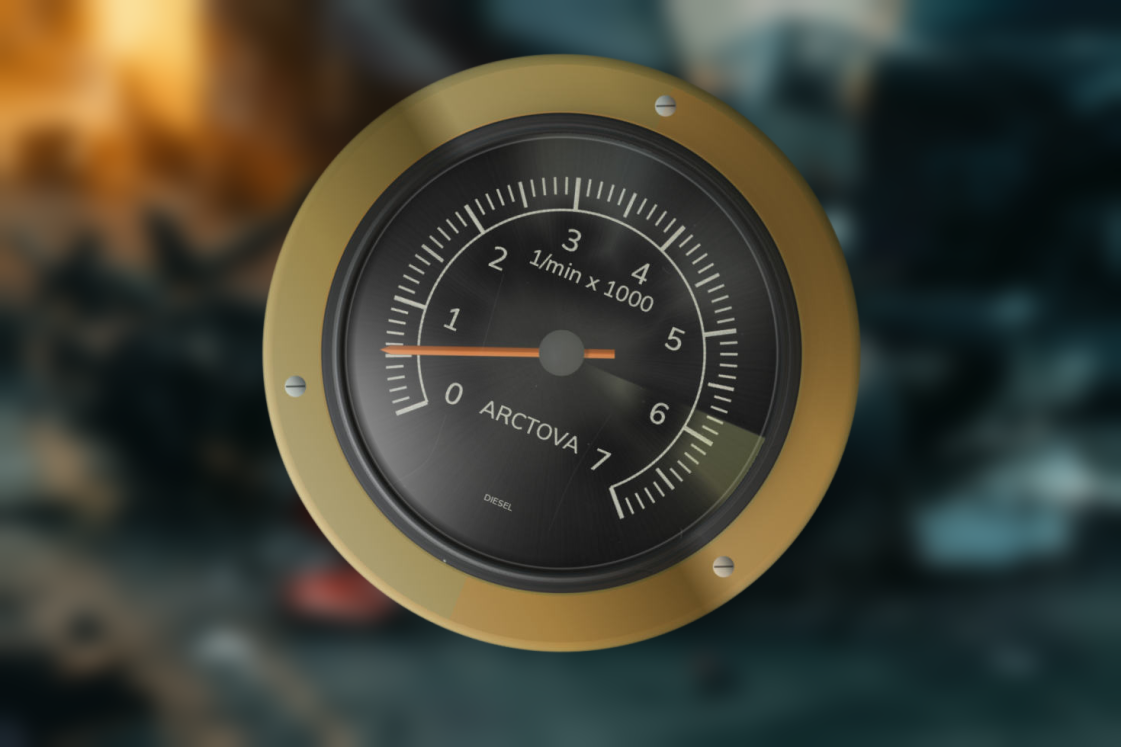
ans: {"value": 550, "unit": "rpm"}
